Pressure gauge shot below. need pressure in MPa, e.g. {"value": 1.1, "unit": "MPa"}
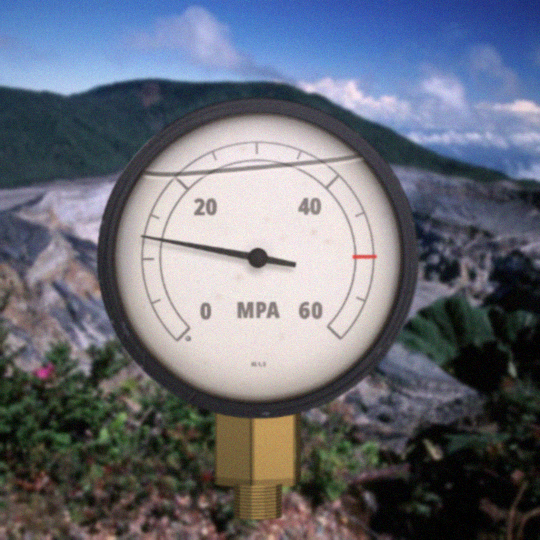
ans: {"value": 12.5, "unit": "MPa"}
